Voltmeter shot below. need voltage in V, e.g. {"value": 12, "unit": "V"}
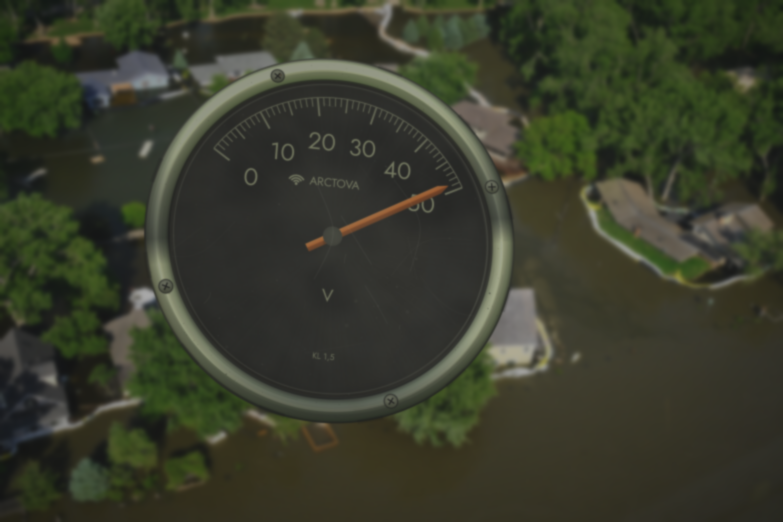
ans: {"value": 49, "unit": "V"}
